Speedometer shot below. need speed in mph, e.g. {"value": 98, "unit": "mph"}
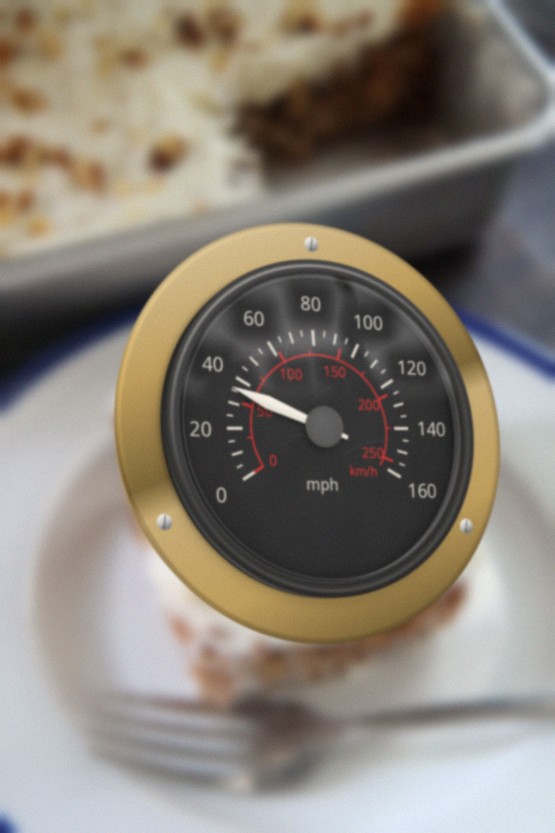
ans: {"value": 35, "unit": "mph"}
